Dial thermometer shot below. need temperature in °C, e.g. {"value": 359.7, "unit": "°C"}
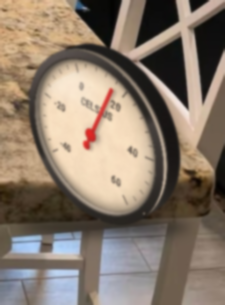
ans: {"value": 16, "unit": "°C"}
